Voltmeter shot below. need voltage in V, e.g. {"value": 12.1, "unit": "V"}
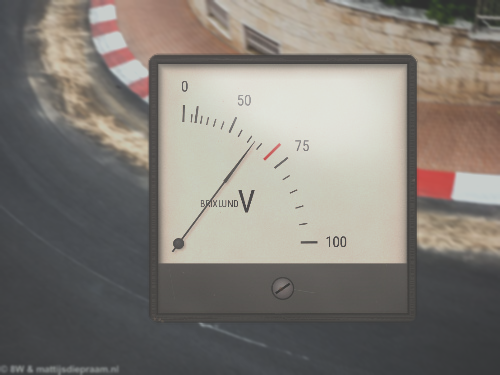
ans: {"value": 62.5, "unit": "V"}
